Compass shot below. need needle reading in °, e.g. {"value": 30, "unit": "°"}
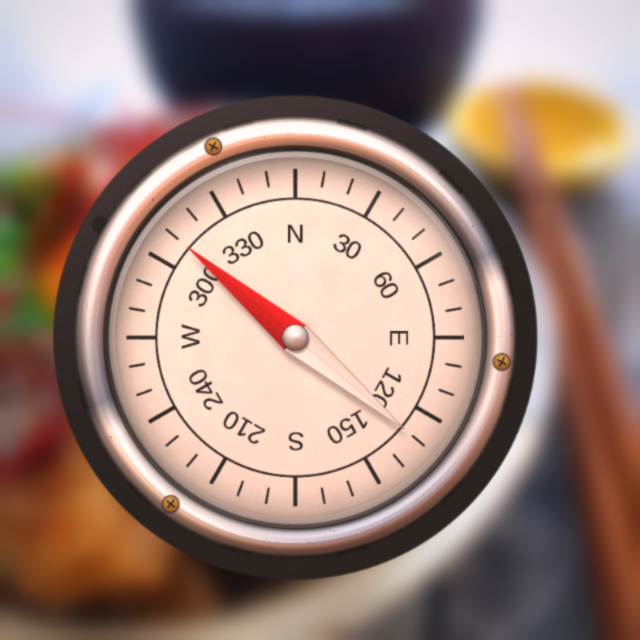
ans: {"value": 310, "unit": "°"}
